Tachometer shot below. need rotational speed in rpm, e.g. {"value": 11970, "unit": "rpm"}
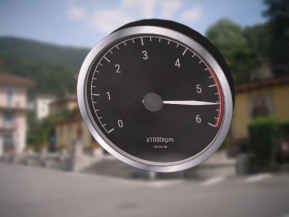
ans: {"value": 5400, "unit": "rpm"}
